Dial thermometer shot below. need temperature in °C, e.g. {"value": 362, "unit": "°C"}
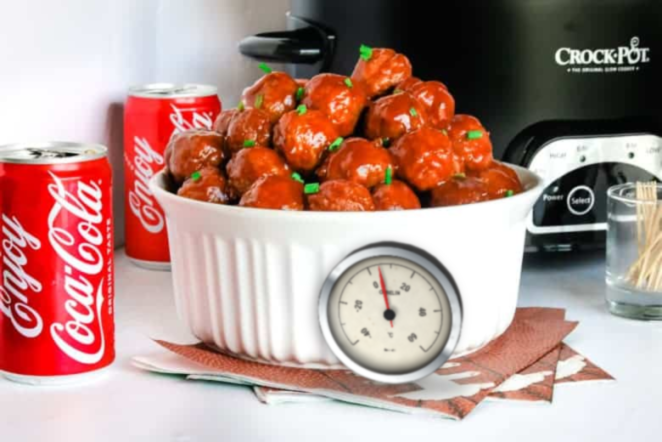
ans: {"value": 5, "unit": "°C"}
